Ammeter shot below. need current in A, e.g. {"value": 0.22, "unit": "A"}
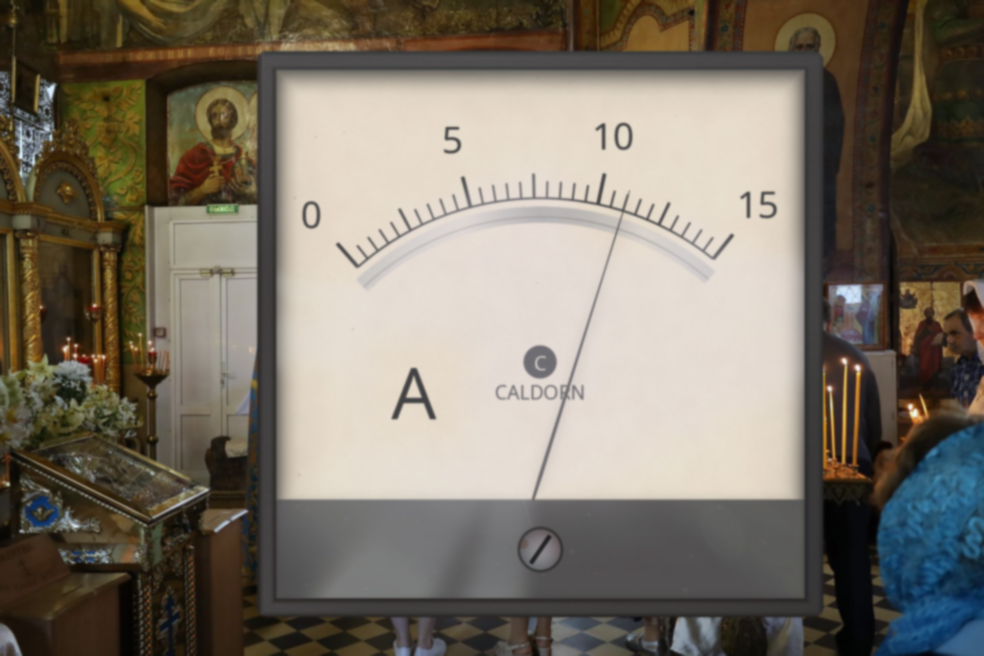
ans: {"value": 11, "unit": "A"}
